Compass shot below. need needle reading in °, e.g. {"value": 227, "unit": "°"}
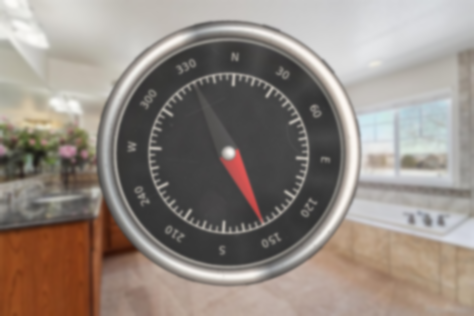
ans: {"value": 150, "unit": "°"}
